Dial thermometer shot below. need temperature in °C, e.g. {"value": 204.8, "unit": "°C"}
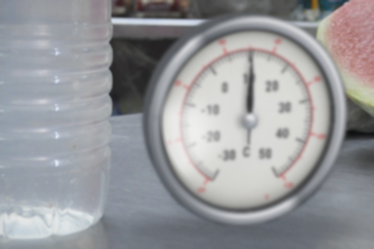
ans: {"value": 10, "unit": "°C"}
